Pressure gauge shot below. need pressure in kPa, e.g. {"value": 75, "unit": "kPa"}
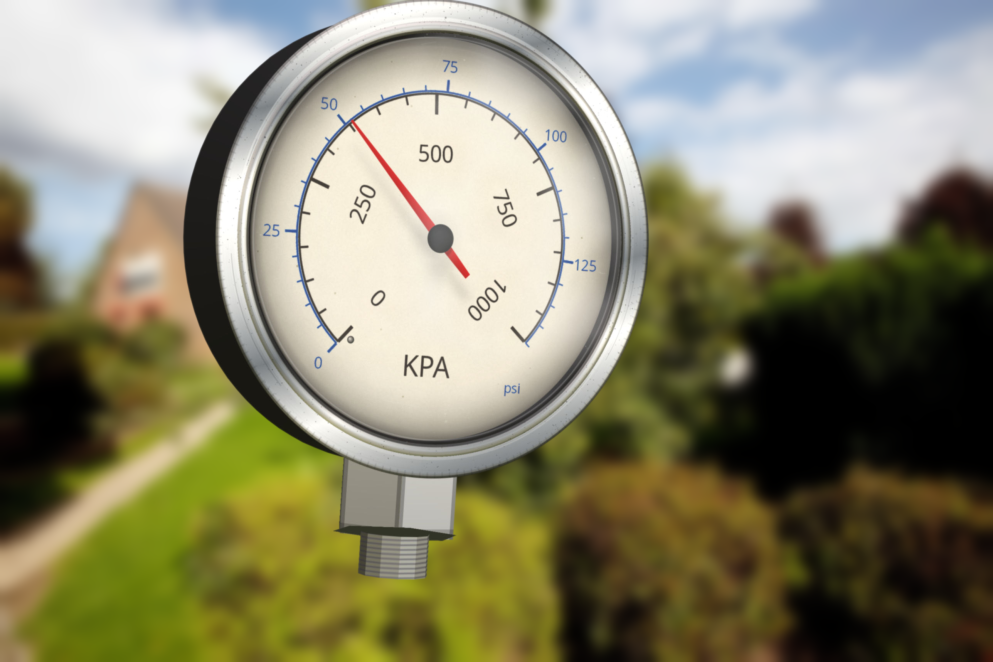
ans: {"value": 350, "unit": "kPa"}
